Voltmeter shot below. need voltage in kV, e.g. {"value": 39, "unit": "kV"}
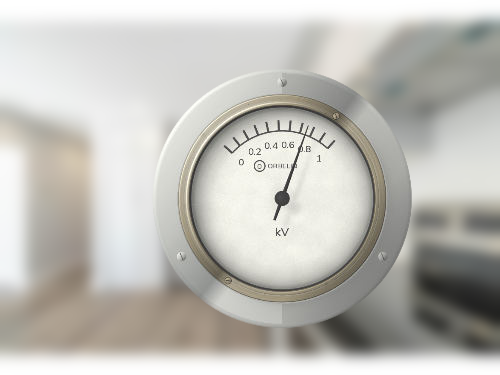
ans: {"value": 0.75, "unit": "kV"}
